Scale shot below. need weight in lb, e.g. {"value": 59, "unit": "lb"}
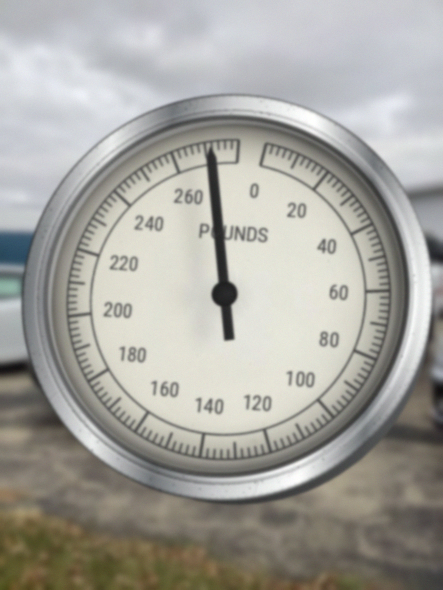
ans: {"value": 272, "unit": "lb"}
